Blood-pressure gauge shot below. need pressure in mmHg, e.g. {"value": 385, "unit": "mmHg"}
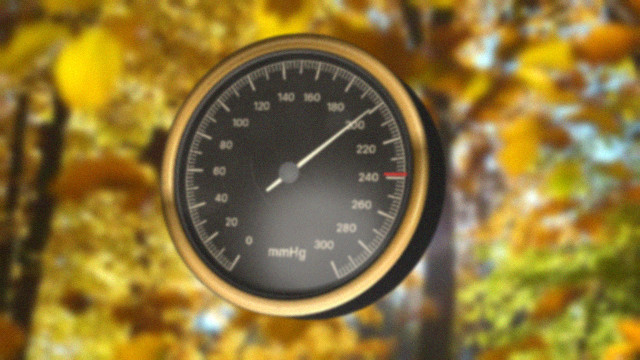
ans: {"value": 200, "unit": "mmHg"}
